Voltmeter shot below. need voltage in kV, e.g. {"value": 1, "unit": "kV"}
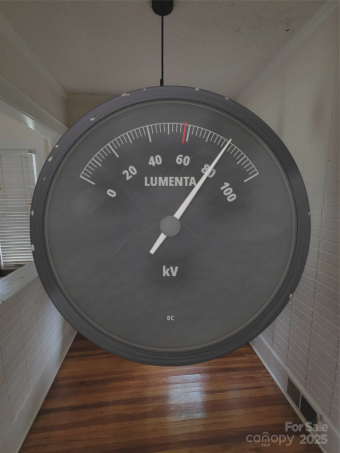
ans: {"value": 80, "unit": "kV"}
